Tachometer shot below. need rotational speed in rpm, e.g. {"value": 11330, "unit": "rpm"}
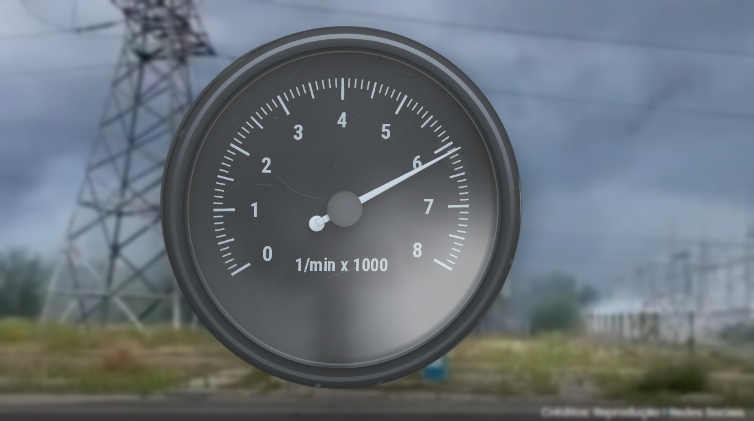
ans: {"value": 6100, "unit": "rpm"}
